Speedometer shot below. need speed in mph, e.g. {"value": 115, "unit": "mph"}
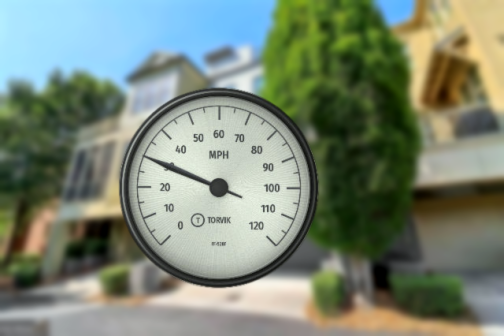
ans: {"value": 30, "unit": "mph"}
